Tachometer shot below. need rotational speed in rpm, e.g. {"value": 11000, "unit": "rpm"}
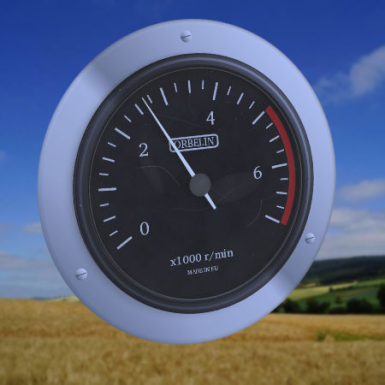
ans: {"value": 2625, "unit": "rpm"}
